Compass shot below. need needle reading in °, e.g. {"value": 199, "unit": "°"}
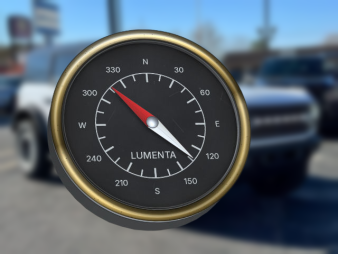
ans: {"value": 315, "unit": "°"}
